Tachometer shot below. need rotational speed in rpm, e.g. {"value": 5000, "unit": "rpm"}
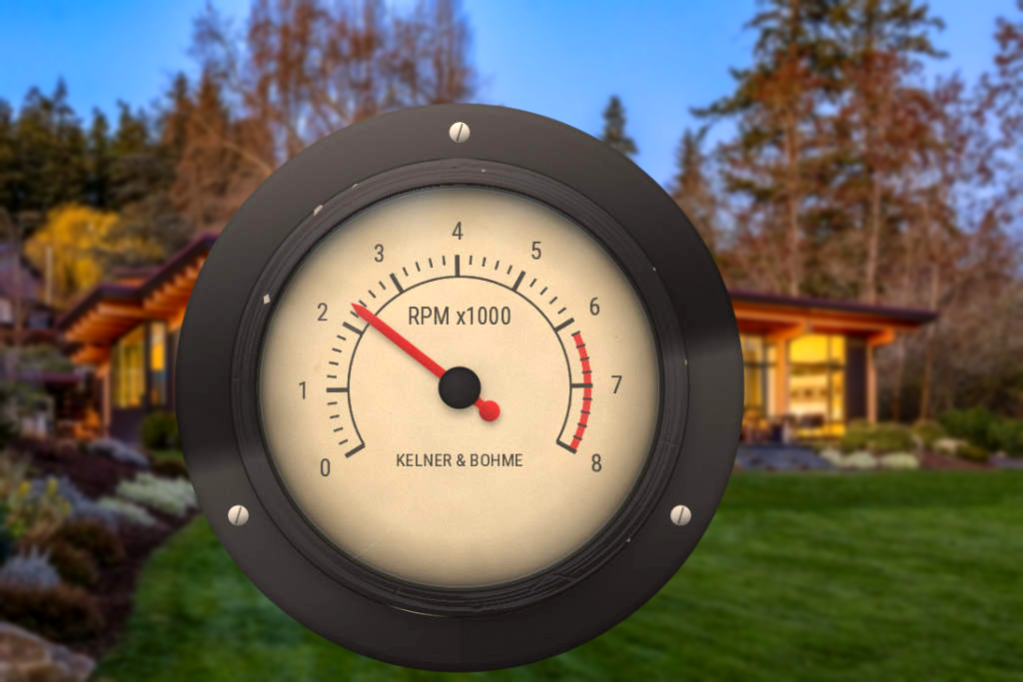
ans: {"value": 2300, "unit": "rpm"}
